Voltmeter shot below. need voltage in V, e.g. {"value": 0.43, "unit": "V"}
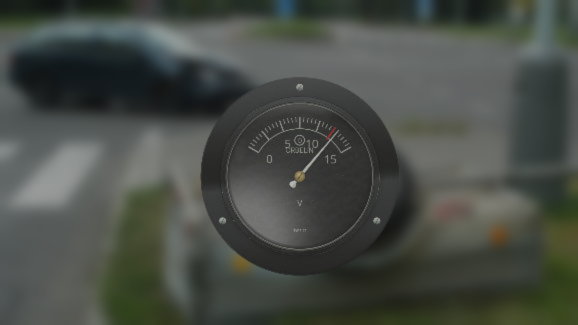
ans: {"value": 12.5, "unit": "V"}
